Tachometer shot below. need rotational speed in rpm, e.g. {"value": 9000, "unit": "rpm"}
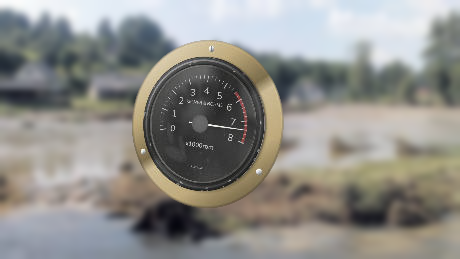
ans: {"value": 7400, "unit": "rpm"}
